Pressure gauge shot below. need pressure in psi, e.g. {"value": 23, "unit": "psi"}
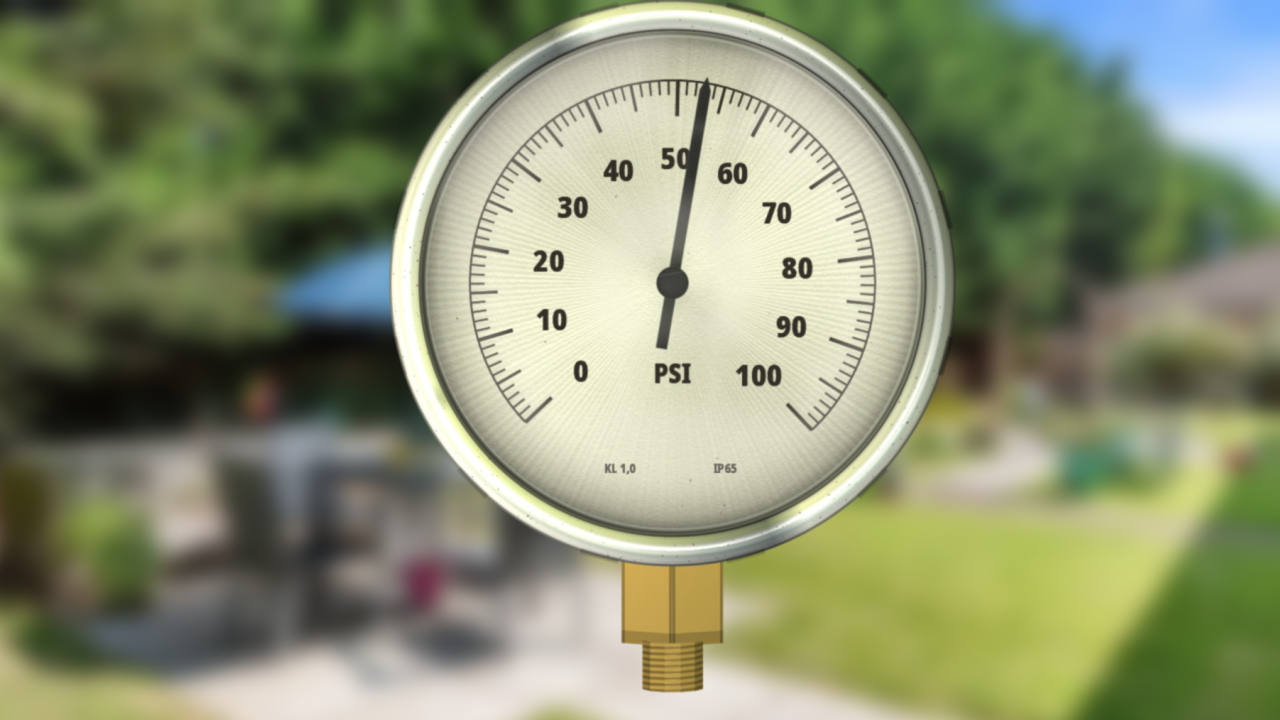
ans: {"value": 53, "unit": "psi"}
